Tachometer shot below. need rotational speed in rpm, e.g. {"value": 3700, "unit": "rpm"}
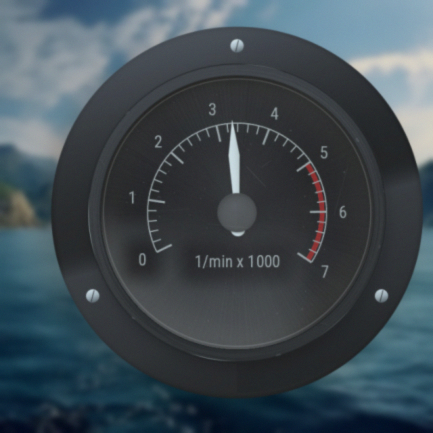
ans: {"value": 3300, "unit": "rpm"}
